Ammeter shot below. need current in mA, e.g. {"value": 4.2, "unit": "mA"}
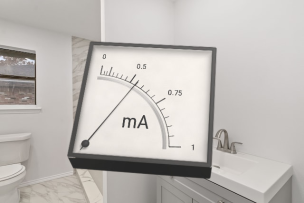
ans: {"value": 0.55, "unit": "mA"}
